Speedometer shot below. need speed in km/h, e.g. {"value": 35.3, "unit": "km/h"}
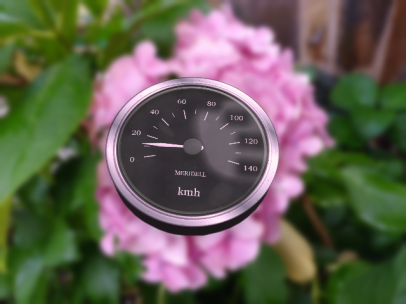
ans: {"value": 10, "unit": "km/h"}
